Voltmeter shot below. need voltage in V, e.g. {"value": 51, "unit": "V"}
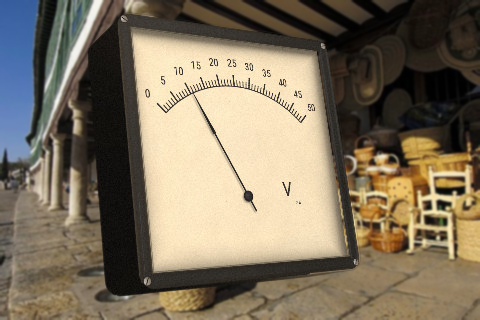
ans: {"value": 10, "unit": "V"}
